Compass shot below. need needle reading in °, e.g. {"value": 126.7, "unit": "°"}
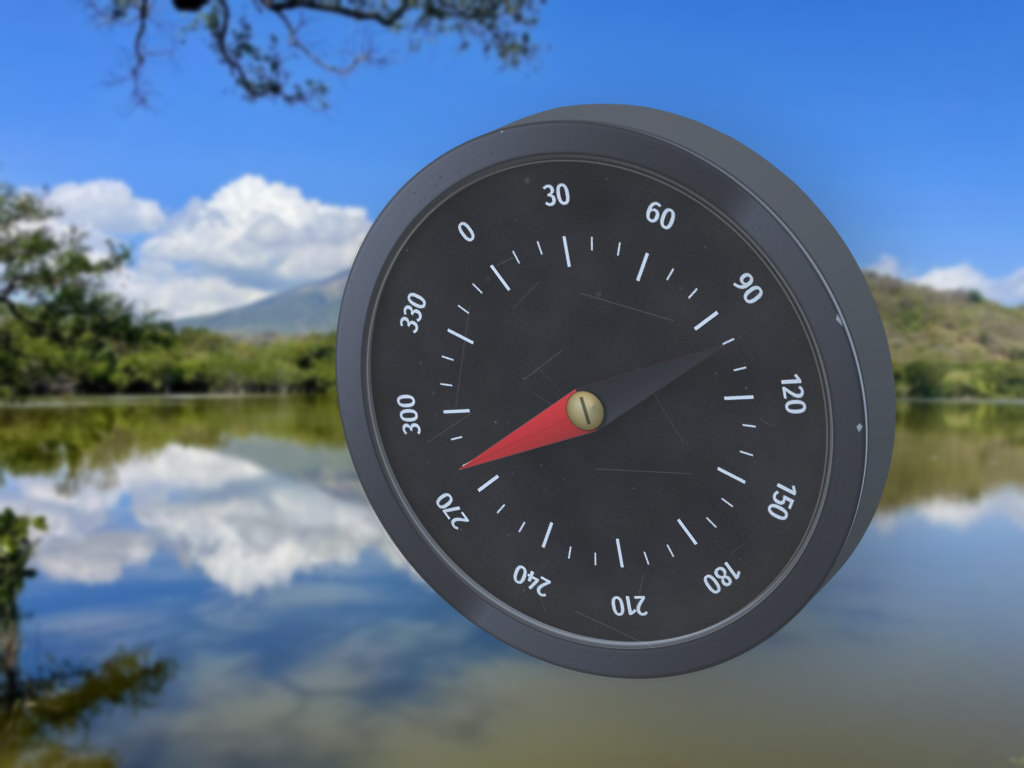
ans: {"value": 280, "unit": "°"}
